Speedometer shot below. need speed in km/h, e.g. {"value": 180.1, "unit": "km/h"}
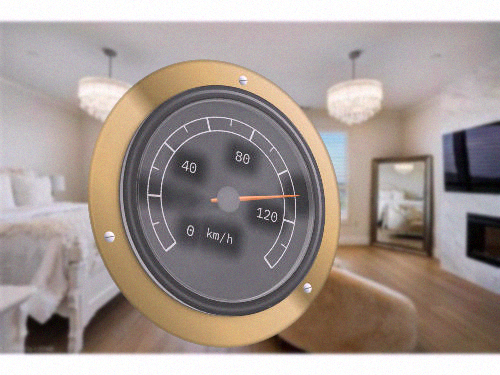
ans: {"value": 110, "unit": "km/h"}
